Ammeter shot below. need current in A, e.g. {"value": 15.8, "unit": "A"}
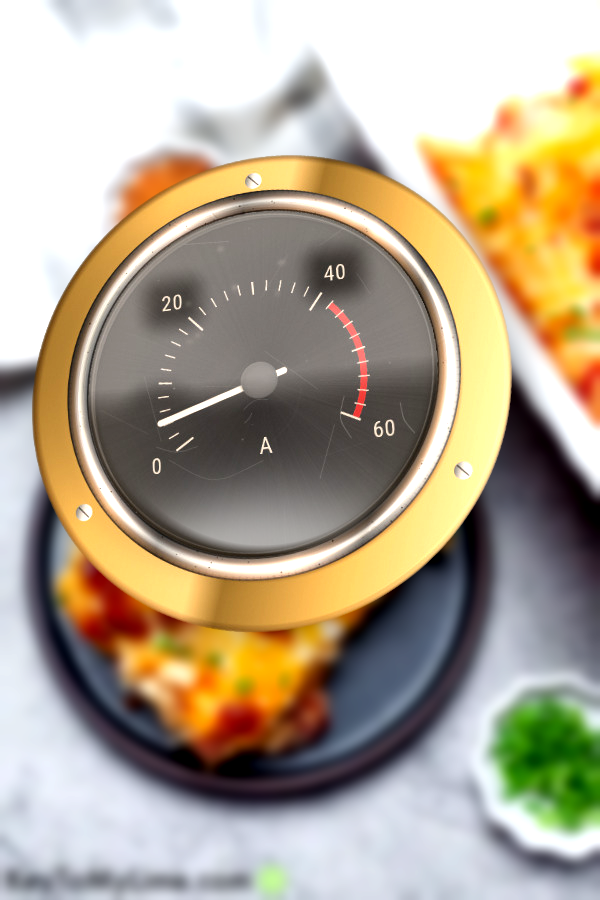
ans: {"value": 4, "unit": "A"}
